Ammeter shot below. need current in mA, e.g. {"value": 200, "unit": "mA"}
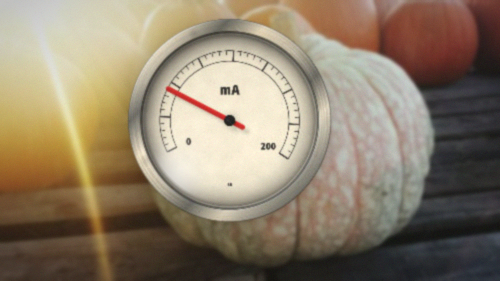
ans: {"value": 45, "unit": "mA"}
